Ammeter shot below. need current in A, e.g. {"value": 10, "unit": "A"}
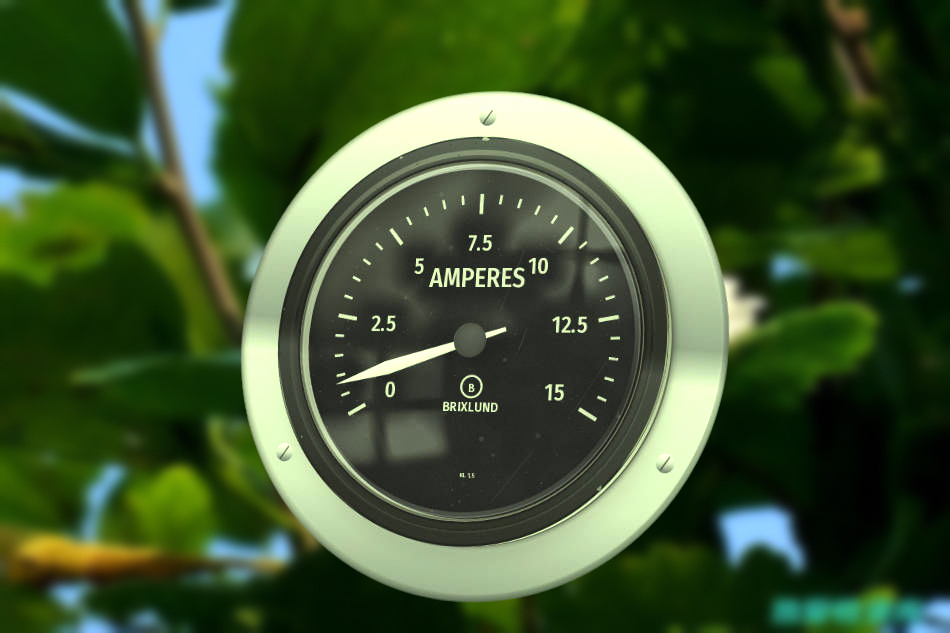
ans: {"value": 0.75, "unit": "A"}
